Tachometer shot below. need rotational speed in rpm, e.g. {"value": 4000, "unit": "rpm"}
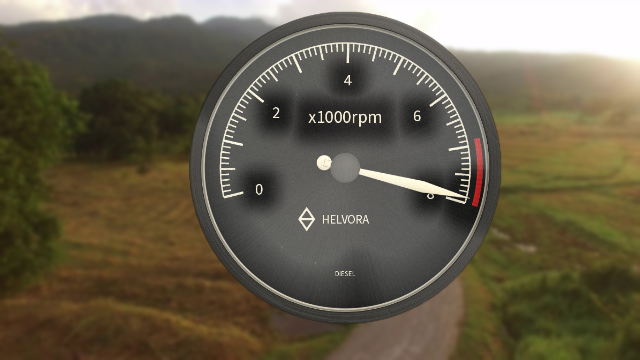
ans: {"value": 7900, "unit": "rpm"}
